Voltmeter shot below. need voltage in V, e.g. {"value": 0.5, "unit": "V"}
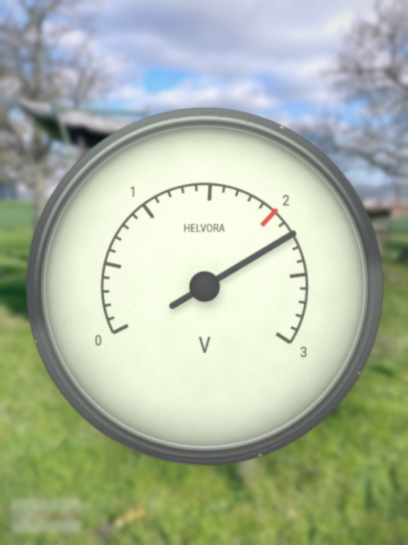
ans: {"value": 2.2, "unit": "V"}
